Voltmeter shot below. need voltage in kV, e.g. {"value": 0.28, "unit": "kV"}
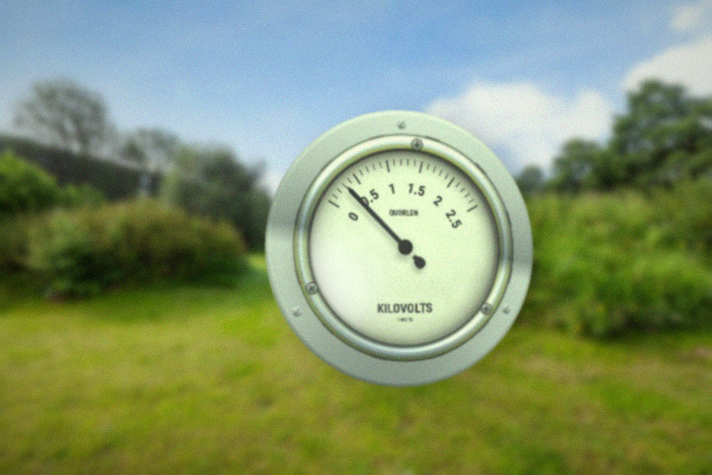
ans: {"value": 0.3, "unit": "kV"}
